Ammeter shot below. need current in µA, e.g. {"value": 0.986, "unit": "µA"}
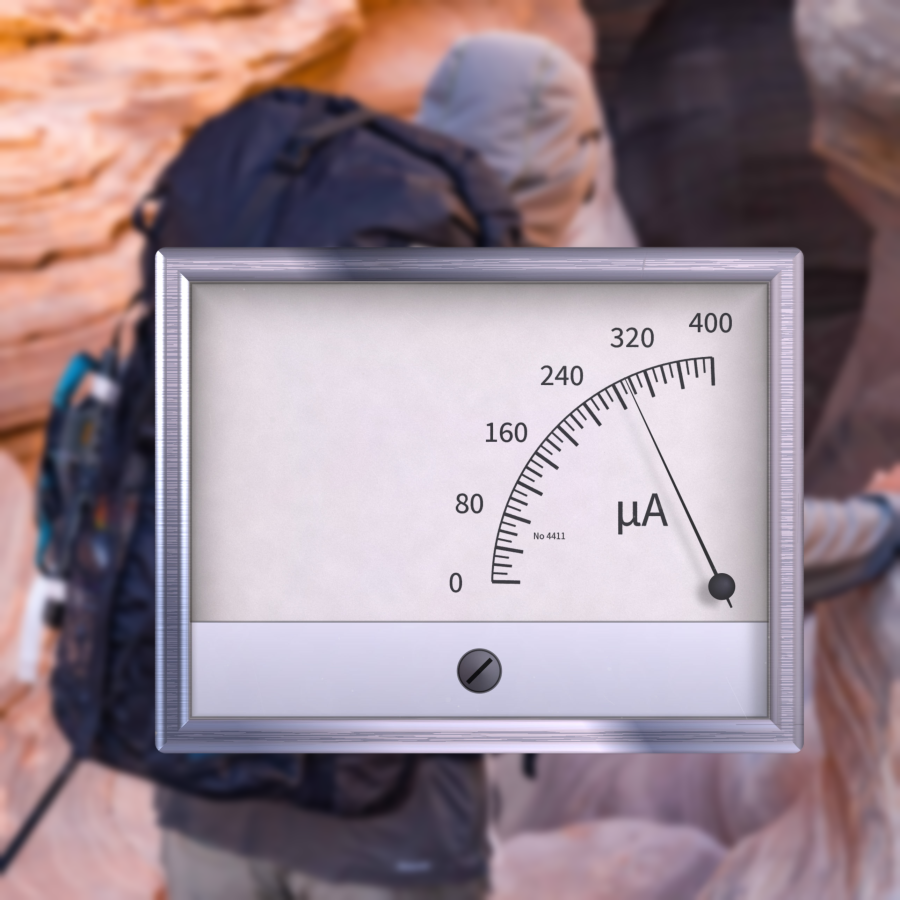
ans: {"value": 295, "unit": "µA"}
